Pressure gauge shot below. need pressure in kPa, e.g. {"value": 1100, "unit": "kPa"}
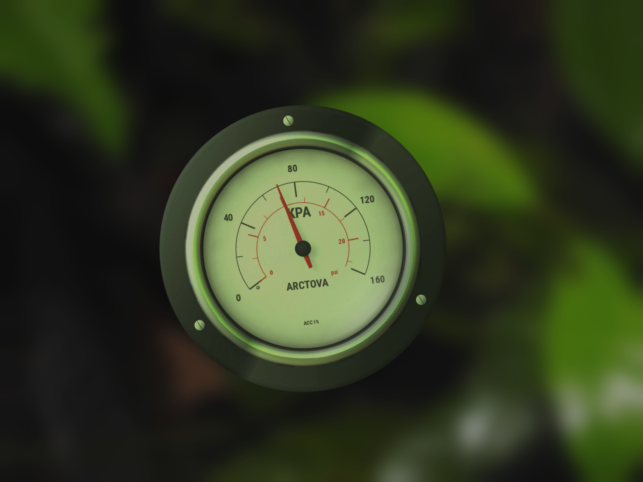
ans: {"value": 70, "unit": "kPa"}
